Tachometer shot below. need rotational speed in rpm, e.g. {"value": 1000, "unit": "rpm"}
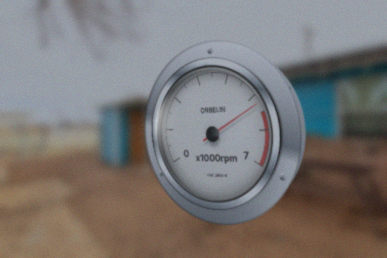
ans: {"value": 5250, "unit": "rpm"}
